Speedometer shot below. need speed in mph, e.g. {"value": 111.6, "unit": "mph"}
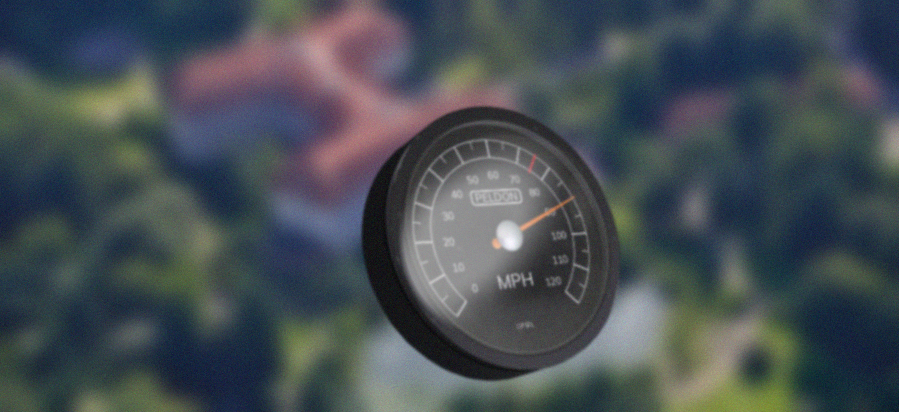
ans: {"value": 90, "unit": "mph"}
